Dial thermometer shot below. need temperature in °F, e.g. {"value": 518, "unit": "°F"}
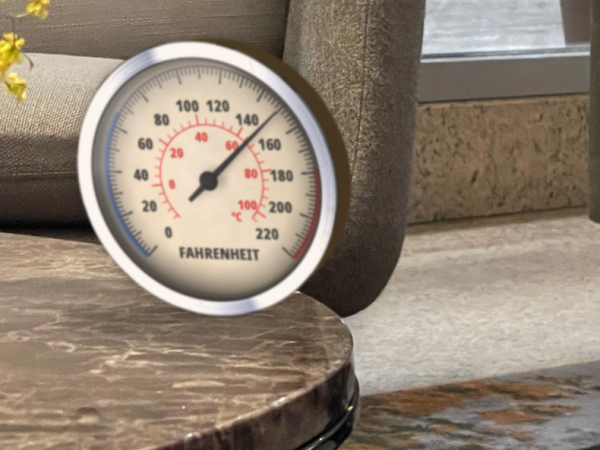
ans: {"value": 150, "unit": "°F"}
